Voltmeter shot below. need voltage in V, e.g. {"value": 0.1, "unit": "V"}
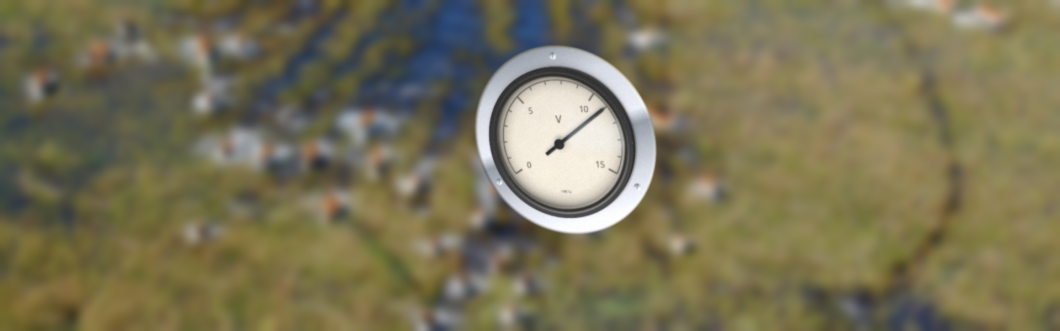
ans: {"value": 11, "unit": "V"}
